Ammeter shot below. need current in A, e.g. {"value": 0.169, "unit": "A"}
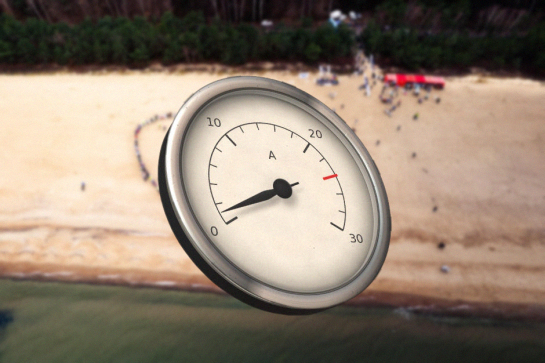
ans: {"value": 1, "unit": "A"}
